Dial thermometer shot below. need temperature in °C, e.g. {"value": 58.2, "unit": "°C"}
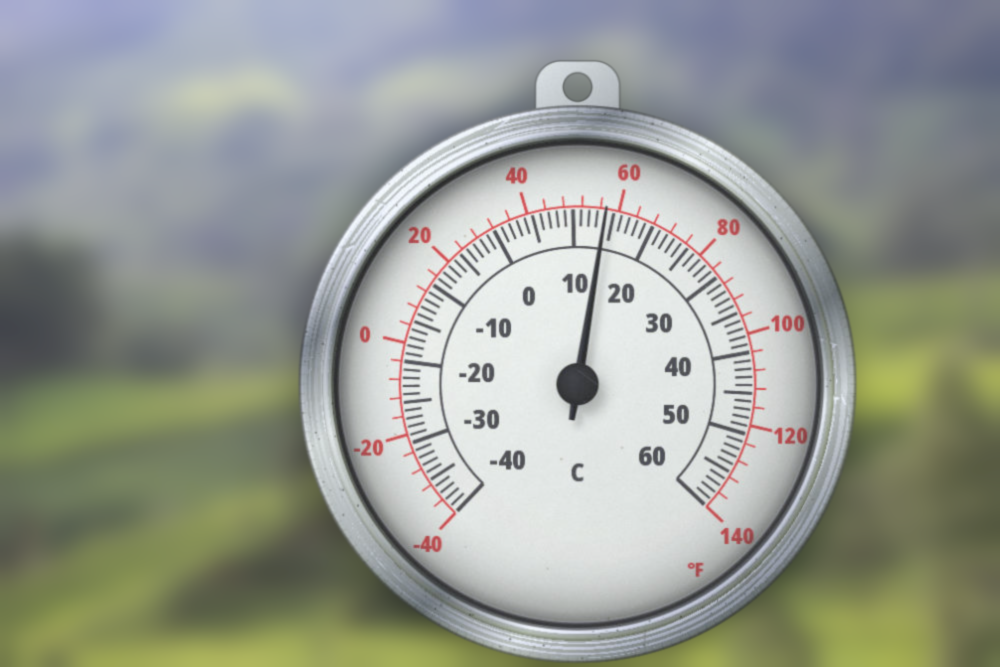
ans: {"value": 14, "unit": "°C"}
